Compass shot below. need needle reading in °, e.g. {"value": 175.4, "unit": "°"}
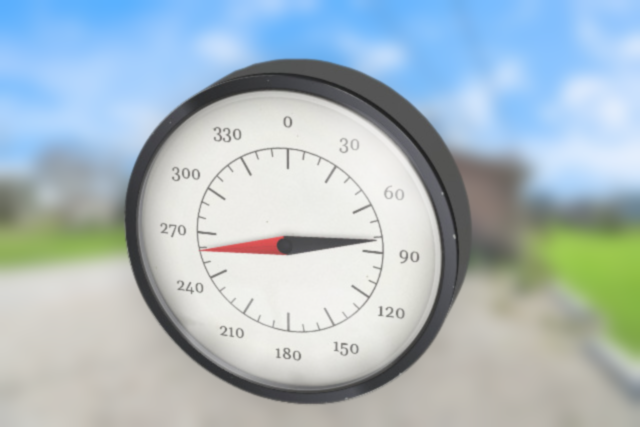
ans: {"value": 260, "unit": "°"}
